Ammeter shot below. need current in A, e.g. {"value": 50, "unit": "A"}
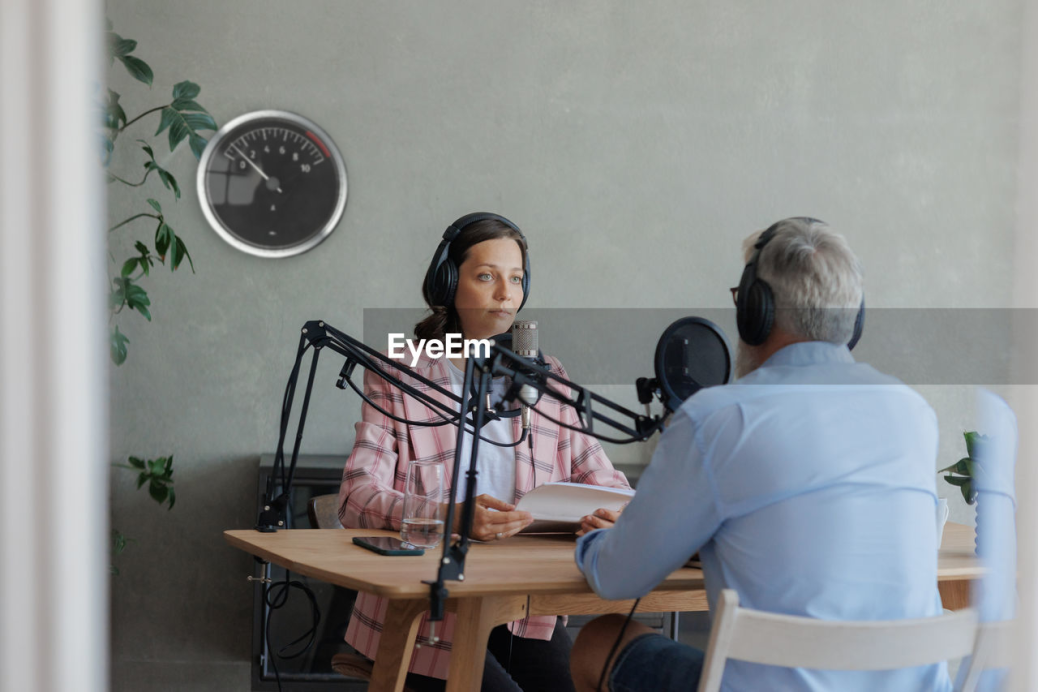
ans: {"value": 1, "unit": "A"}
